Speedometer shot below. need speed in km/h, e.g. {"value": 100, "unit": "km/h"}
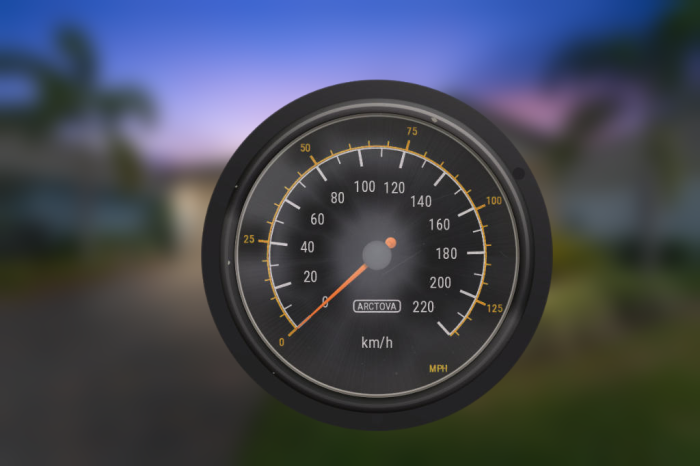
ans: {"value": 0, "unit": "km/h"}
